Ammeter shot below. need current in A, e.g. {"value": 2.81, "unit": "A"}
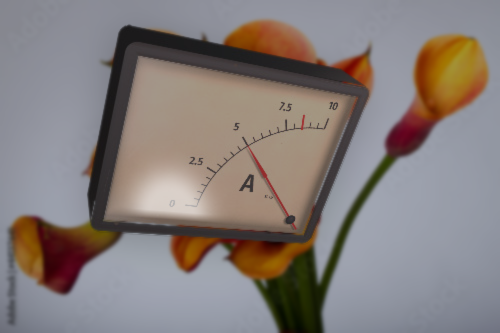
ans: {"value": 5, "unit": "A"}
